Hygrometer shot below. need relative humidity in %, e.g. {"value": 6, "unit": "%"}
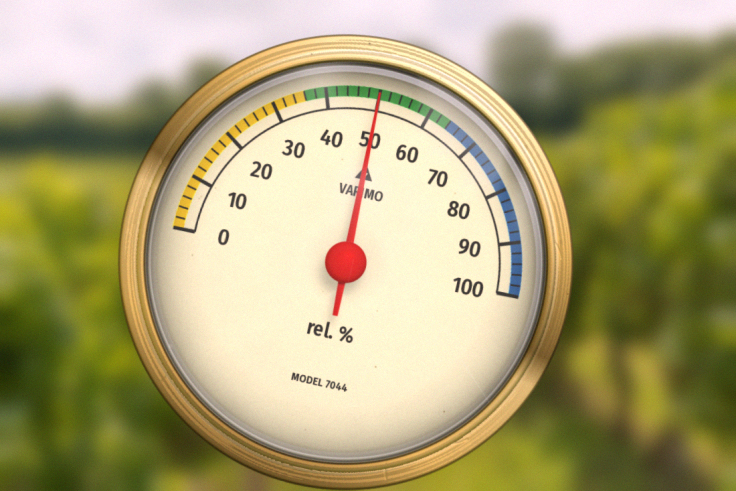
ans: {"value": 50, "unit": "%"}
